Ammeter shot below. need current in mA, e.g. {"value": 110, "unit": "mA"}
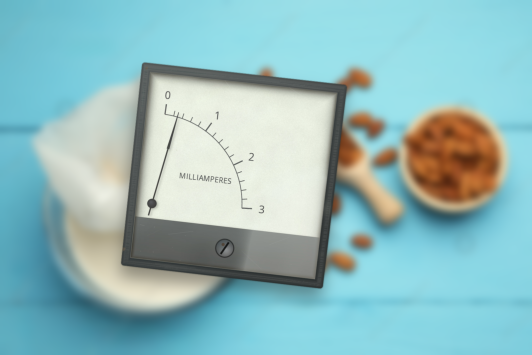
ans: {"value": 0.3, "unit": "mA"}
